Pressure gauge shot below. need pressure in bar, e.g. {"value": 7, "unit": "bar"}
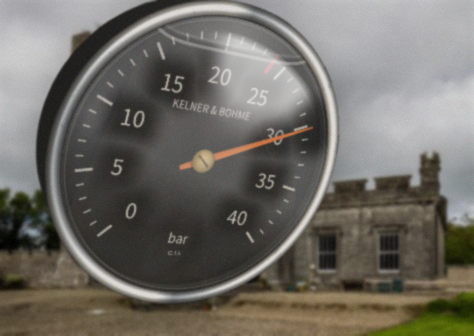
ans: {"value": 30, "unit": "bar"}
